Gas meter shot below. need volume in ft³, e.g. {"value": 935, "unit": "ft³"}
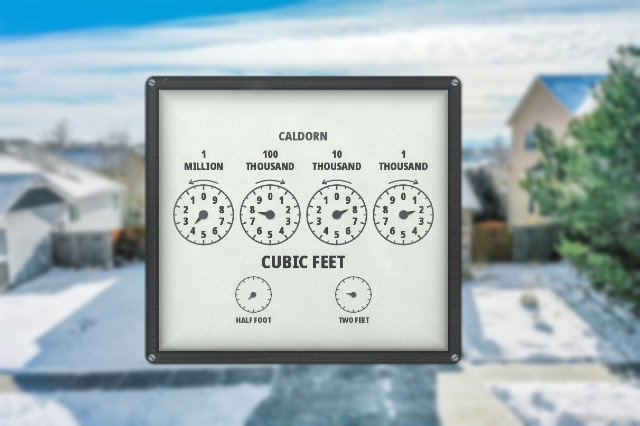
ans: {"value": 378200, "unit": "ft³"}
